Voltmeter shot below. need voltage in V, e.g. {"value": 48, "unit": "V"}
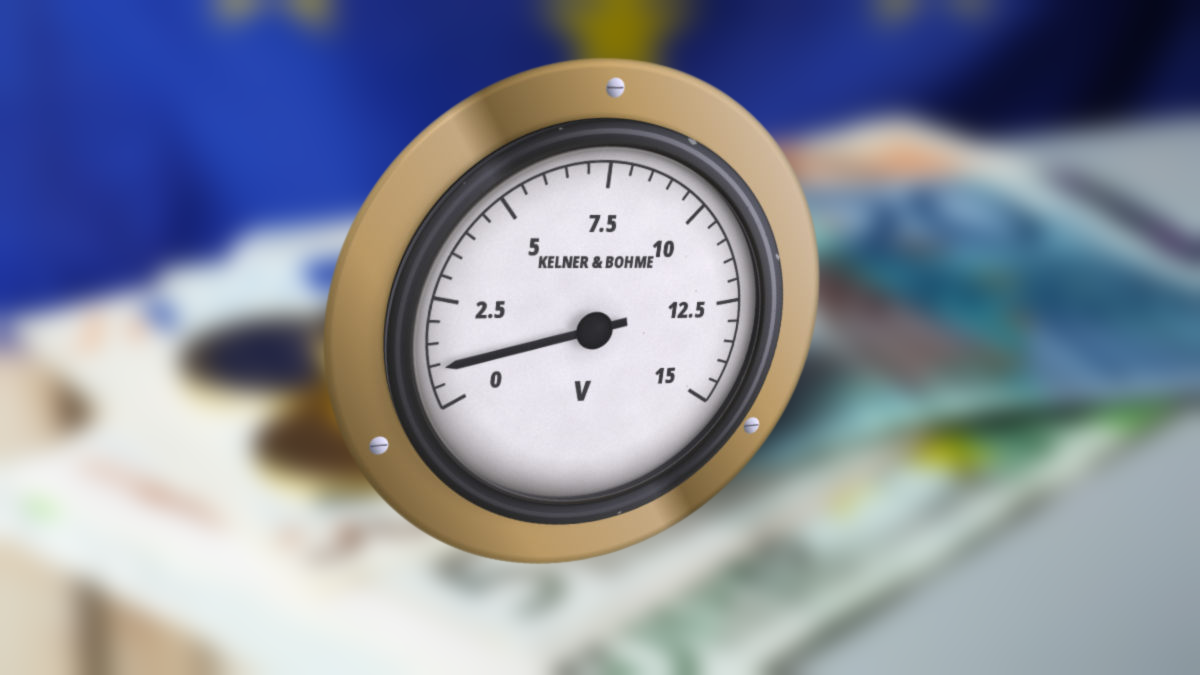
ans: {"value": 1, "unit": "V"}
